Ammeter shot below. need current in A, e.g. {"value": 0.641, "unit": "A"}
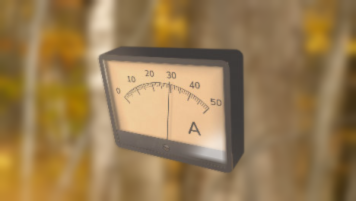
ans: {"value": 30, "unit": "A"}
